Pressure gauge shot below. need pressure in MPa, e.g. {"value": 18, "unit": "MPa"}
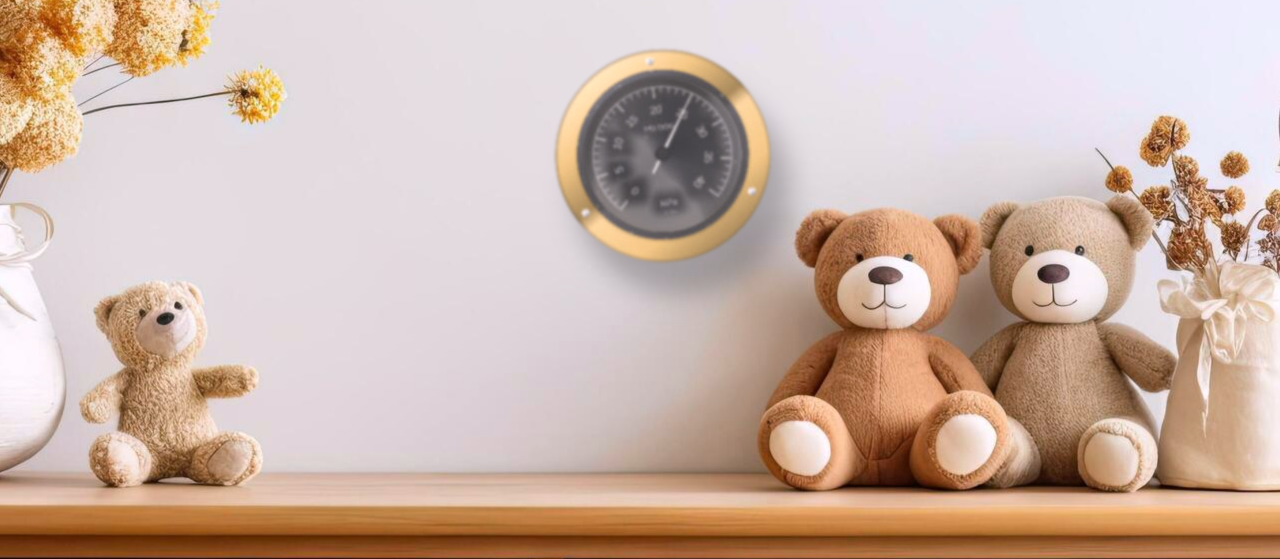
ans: {"value": 25, "unit": "MPa"}
